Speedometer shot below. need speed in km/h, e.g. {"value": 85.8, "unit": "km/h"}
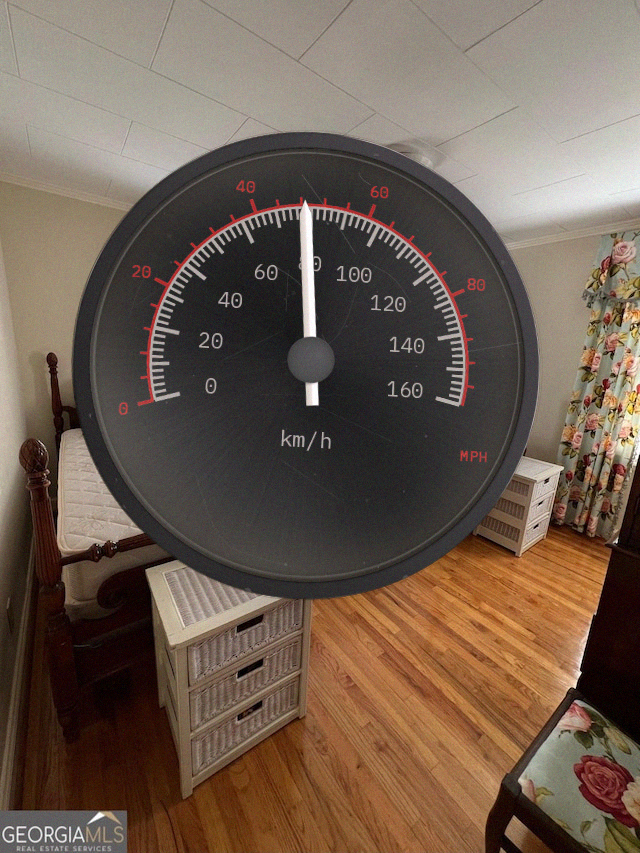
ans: {"value": 78, "unit": "km/h"}
